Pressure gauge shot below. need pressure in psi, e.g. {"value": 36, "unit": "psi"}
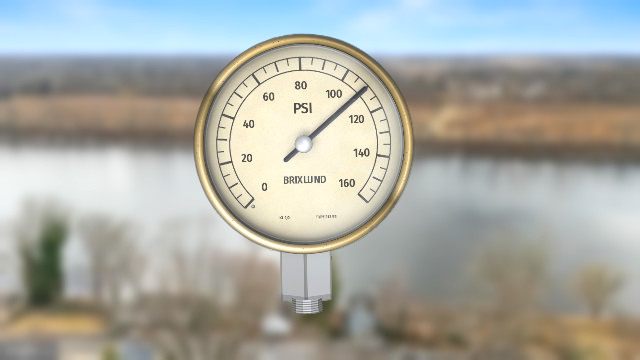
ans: {"value": 110, "unit": "psi"}
